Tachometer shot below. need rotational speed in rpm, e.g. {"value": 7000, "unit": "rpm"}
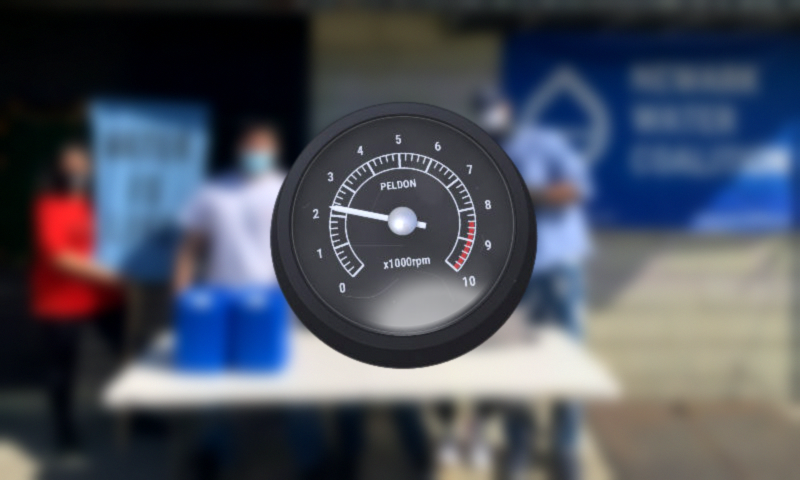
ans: {"value": 2200, "unit": "rpm"}
